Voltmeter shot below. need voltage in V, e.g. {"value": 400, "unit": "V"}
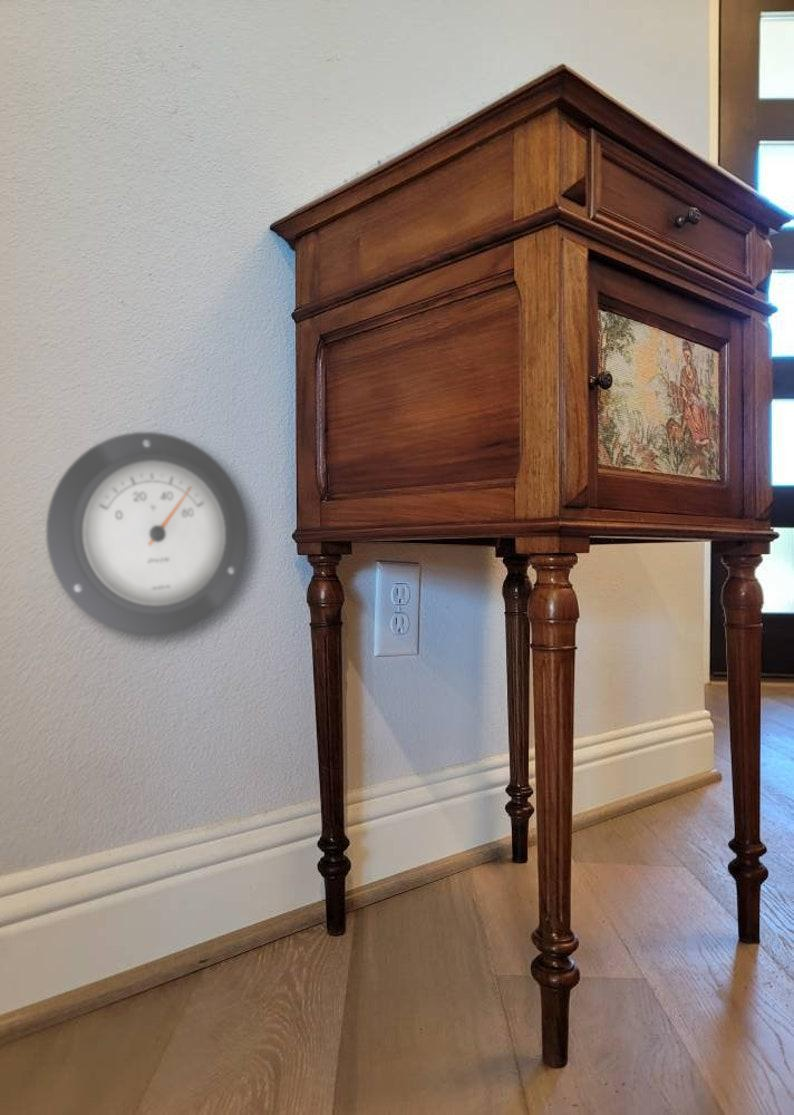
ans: {"value": 50, "unit": "V"}
